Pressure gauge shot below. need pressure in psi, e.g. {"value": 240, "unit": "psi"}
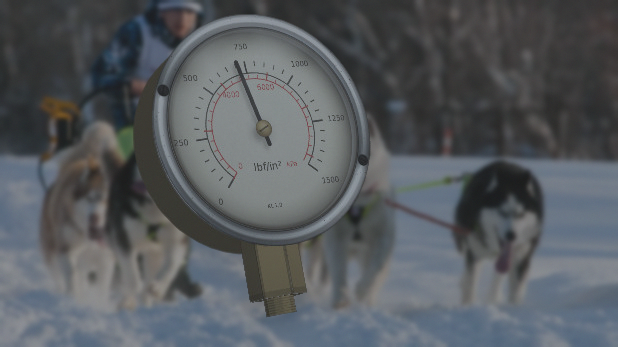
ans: {"value": 700, "unit": "psi"}
